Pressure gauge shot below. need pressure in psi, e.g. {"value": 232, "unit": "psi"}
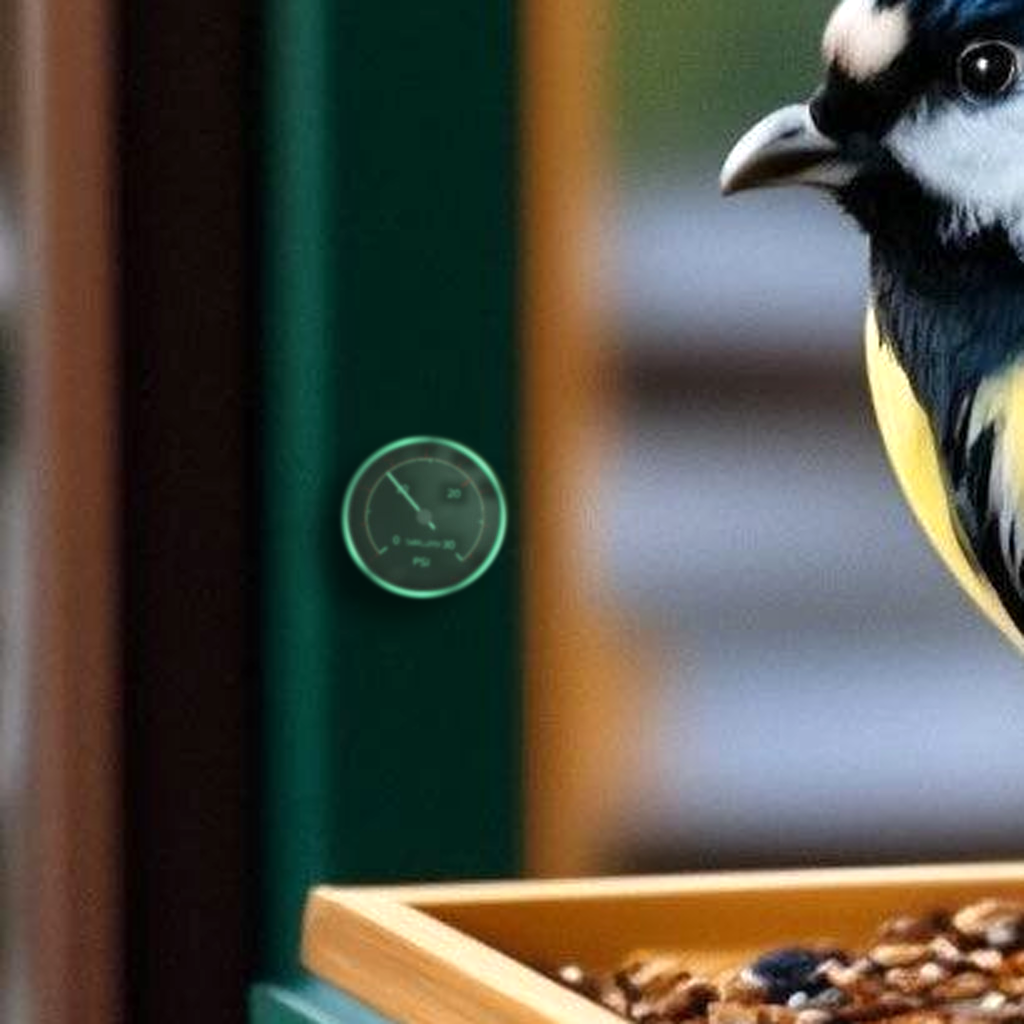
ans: {"value": 10, "unit": "psi"}
